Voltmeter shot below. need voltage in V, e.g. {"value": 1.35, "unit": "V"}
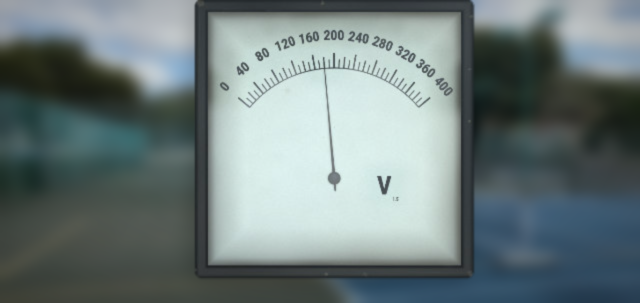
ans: {"value": 180, "unit": "V"}
